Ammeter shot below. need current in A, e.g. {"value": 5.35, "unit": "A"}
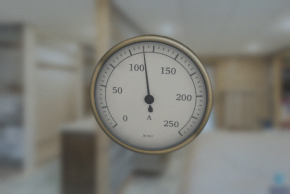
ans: {"value": 115, "unit": "A"}
